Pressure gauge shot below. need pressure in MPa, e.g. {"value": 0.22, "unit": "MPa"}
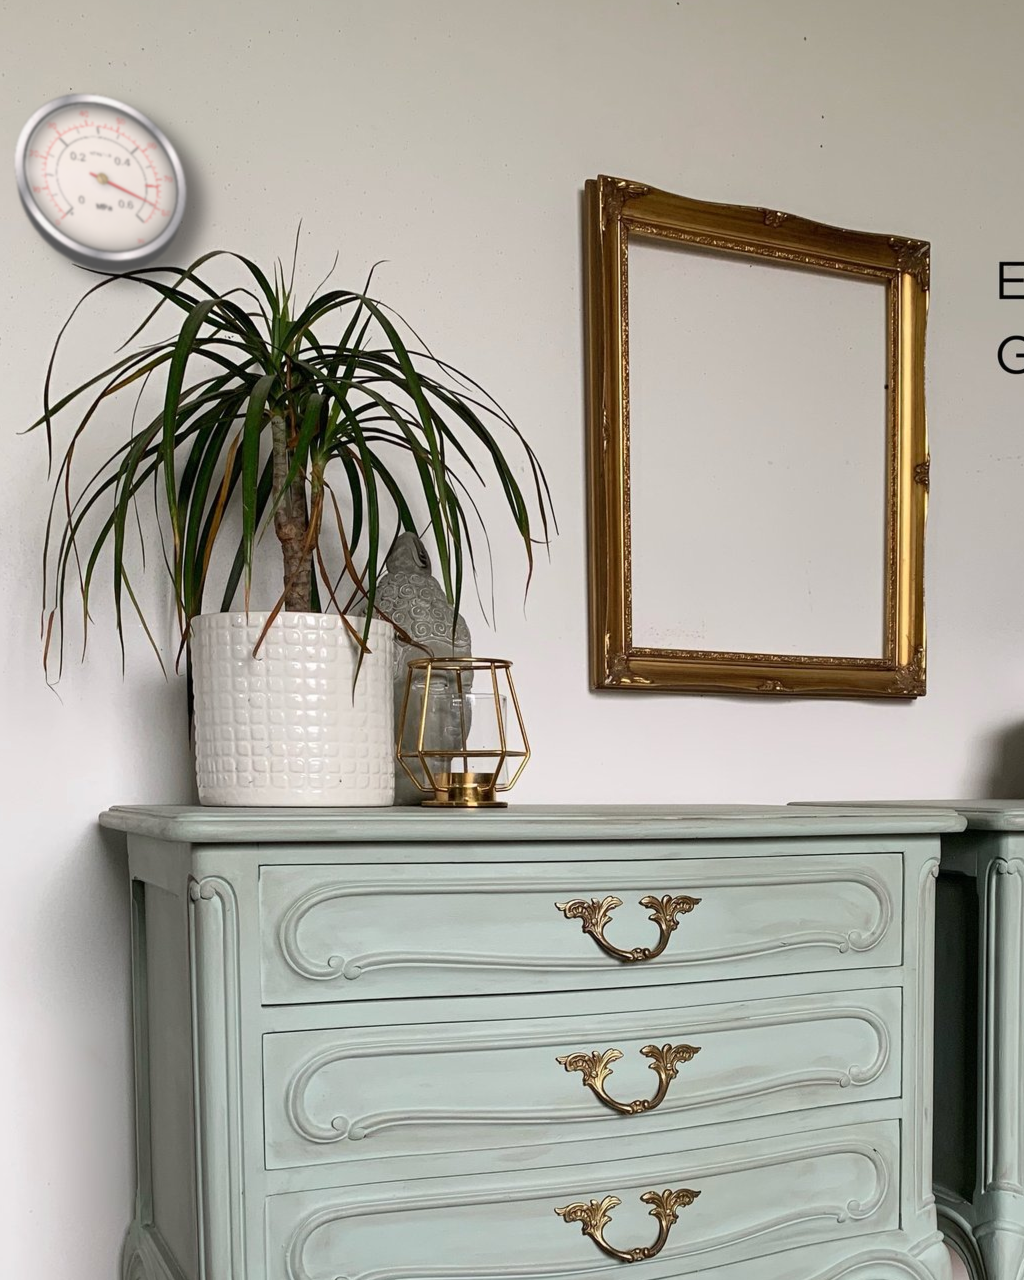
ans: {"value": 0.55, "unit": "MPa"}
